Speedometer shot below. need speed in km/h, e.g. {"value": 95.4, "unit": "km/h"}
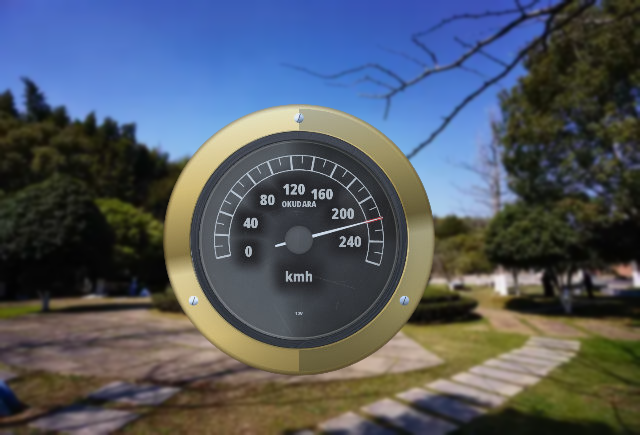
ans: {"value": 220, "unit": "km/h"}
